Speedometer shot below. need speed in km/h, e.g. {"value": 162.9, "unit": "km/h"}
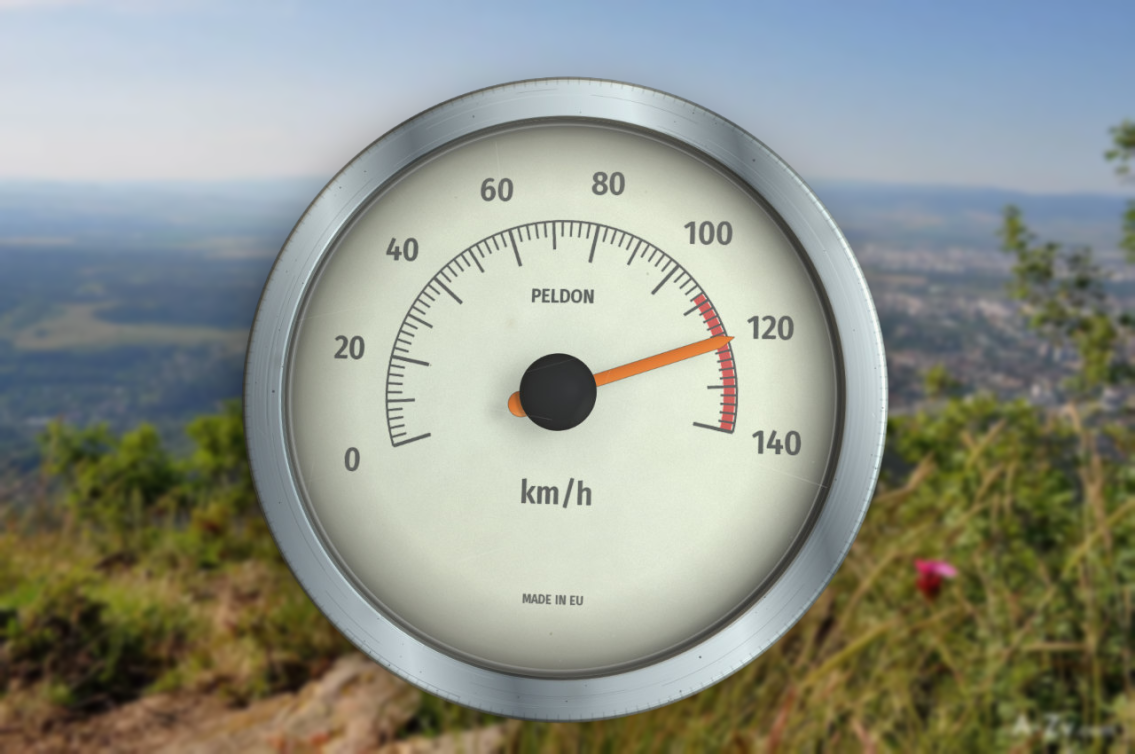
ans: {"value": 120, "unit": "km/h"}
